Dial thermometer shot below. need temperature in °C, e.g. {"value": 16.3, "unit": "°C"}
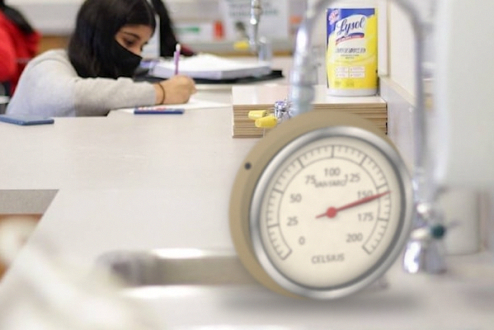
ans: {"value": 155, "unit": "°C"}
